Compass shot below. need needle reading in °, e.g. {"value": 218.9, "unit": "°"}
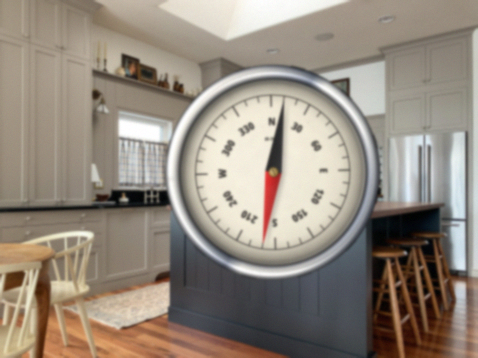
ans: {"value": 190, "unit": "°"}
